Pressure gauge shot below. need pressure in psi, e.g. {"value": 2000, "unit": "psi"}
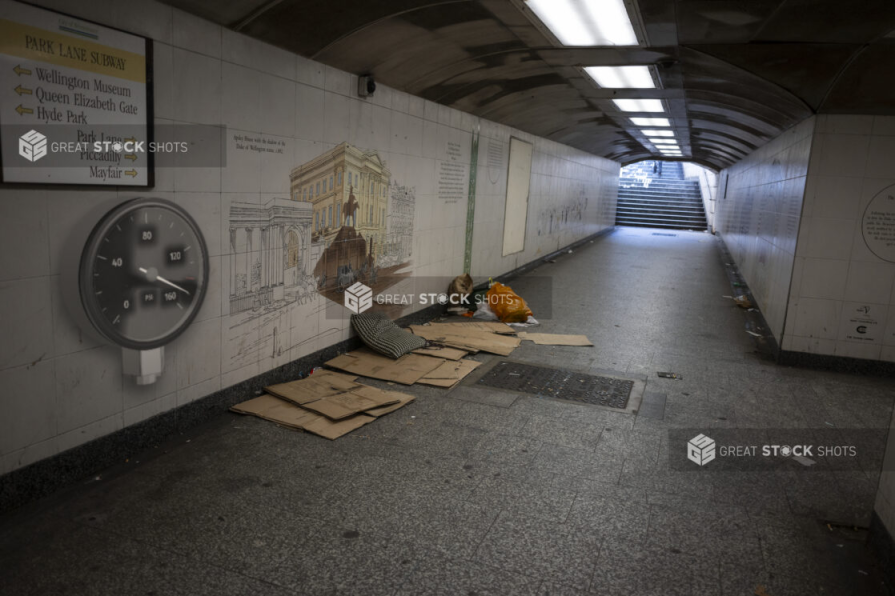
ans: {"value": 150, "unit": "psi"}
